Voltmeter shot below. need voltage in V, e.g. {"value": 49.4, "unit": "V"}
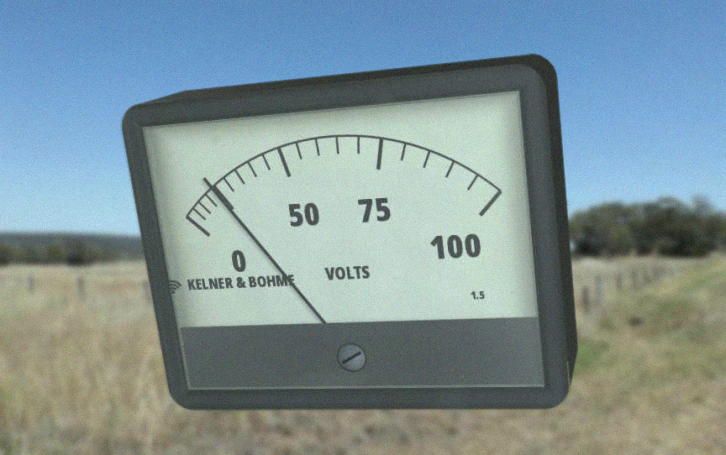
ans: {"value": 25, "unit": "V"}
